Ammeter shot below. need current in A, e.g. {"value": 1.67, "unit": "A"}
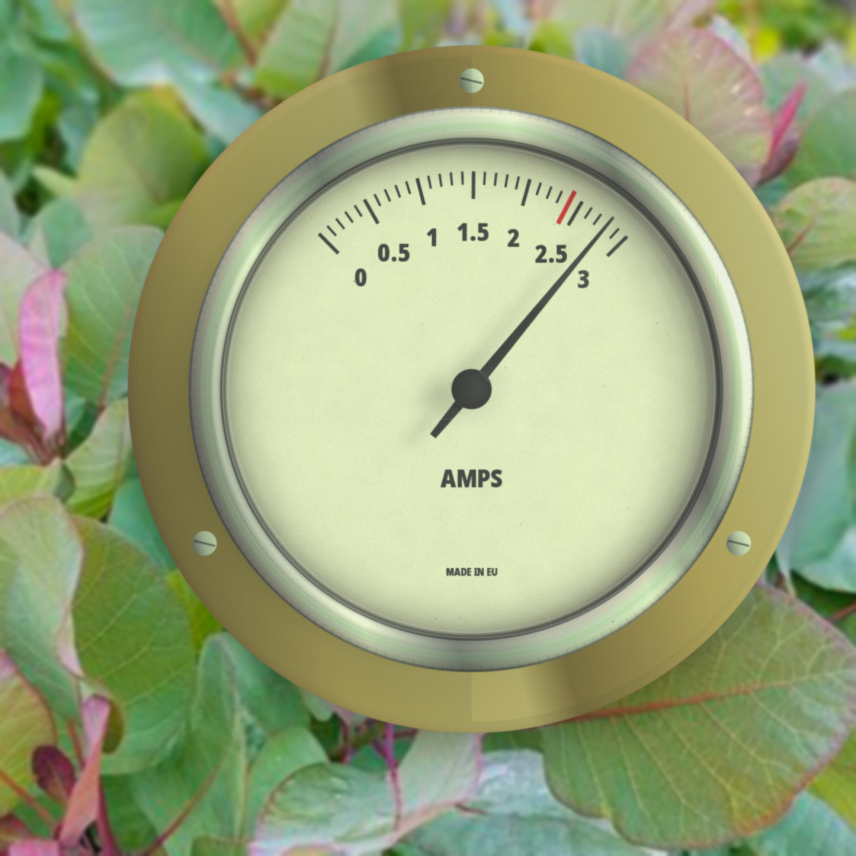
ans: {"value": 2.8, "unit": "A"}
